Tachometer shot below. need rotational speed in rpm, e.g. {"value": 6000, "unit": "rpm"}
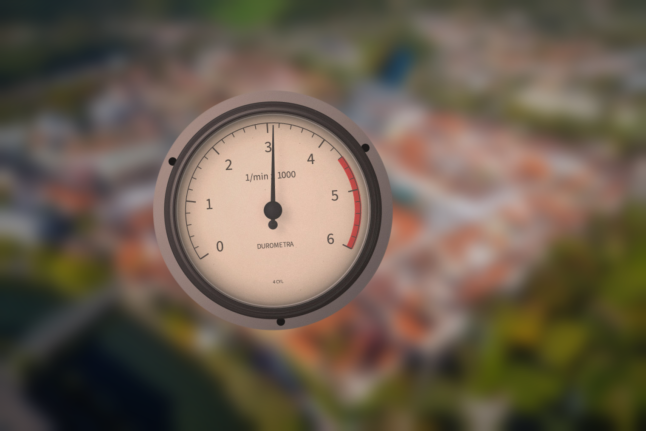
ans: {"value": 3100, "unit": "rpm"}
